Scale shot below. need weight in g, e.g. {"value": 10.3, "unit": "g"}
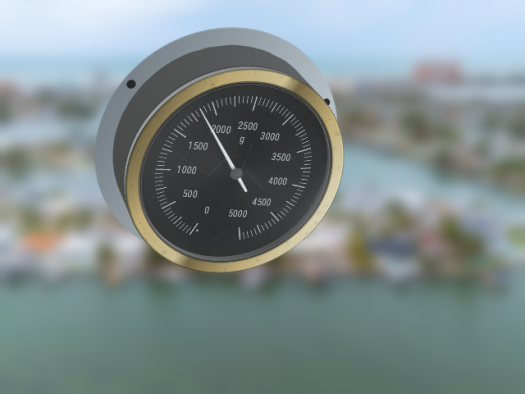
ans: {"value": 1850, "unit": "g"}
